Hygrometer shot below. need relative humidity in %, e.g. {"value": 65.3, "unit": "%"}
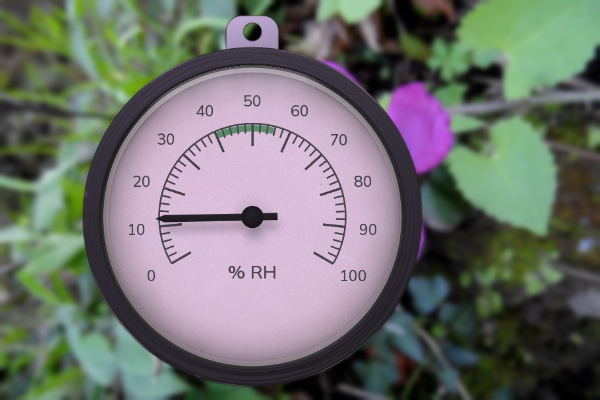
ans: {"value": 12, "unit": "%"}
